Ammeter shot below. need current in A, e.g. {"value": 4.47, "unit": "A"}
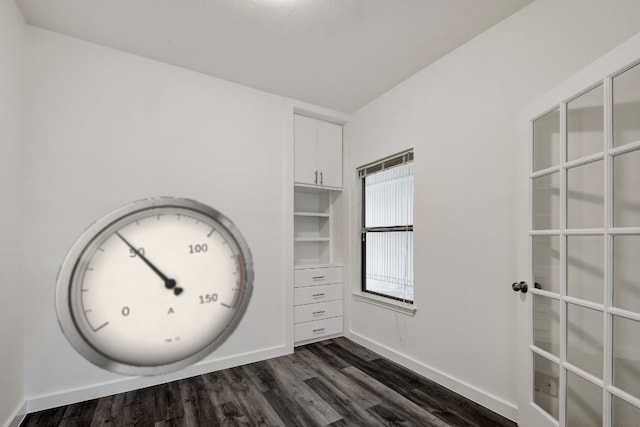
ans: {"value": 50, "unit": "A"}
